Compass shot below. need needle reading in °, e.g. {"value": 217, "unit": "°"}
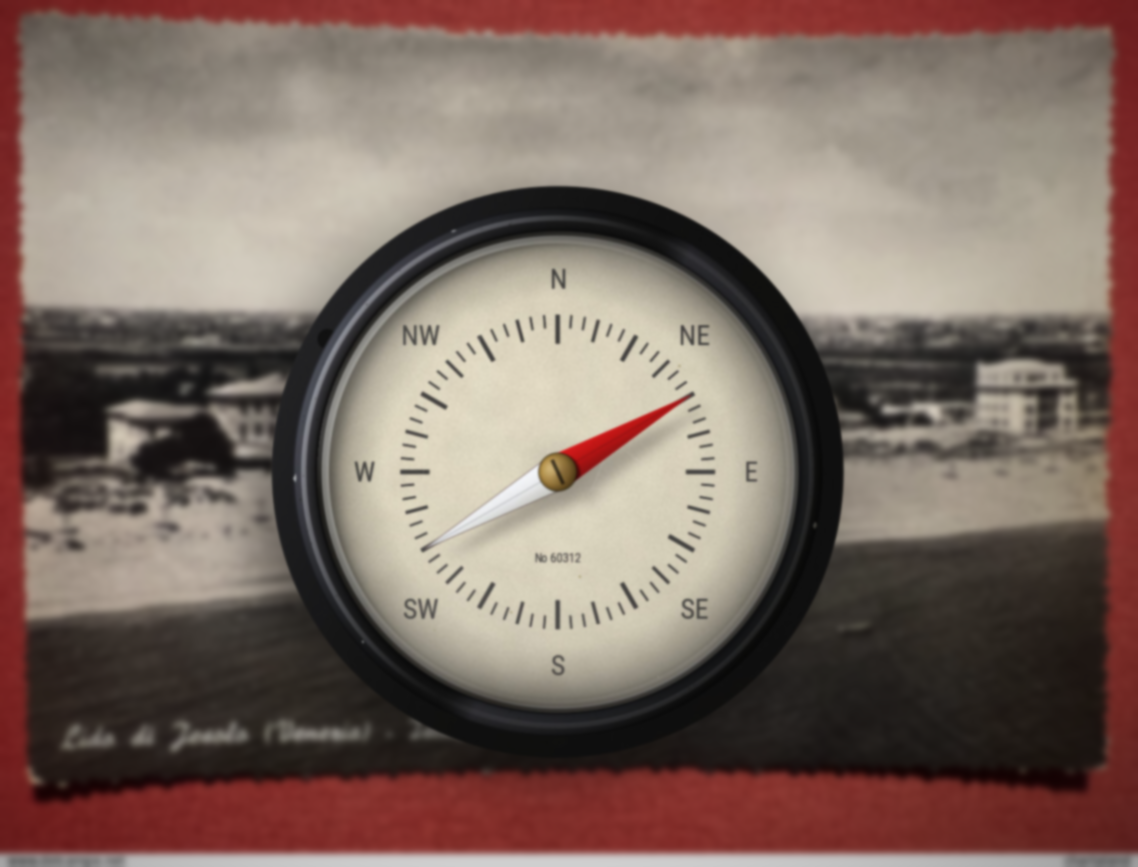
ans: {"value": 60, "unit": "°"}
